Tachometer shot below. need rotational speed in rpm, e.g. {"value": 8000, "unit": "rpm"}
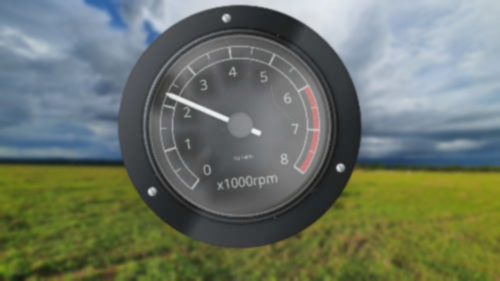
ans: {"value": 2250, "unit": "rpm"}
